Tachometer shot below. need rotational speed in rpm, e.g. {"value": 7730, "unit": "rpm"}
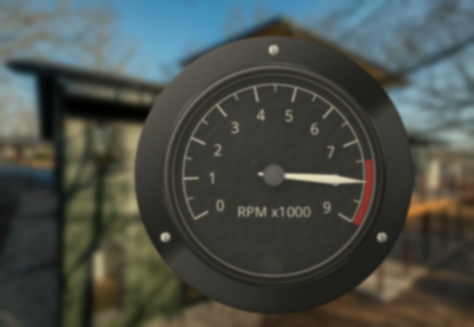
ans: {"value": 8000, "unit": "rpm"}
